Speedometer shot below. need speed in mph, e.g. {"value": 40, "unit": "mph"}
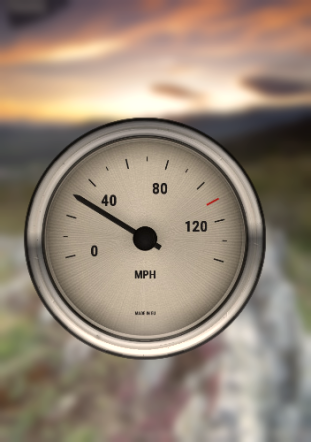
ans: {"value": 30, "unit": "mph"}
